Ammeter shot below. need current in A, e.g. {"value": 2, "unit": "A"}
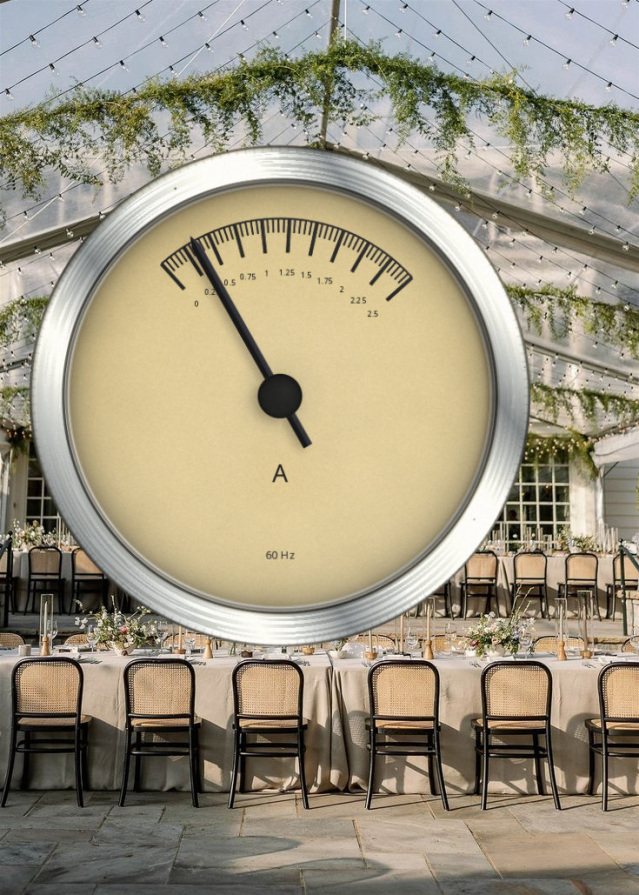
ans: {"value": 0.35, "unit": "A"}
